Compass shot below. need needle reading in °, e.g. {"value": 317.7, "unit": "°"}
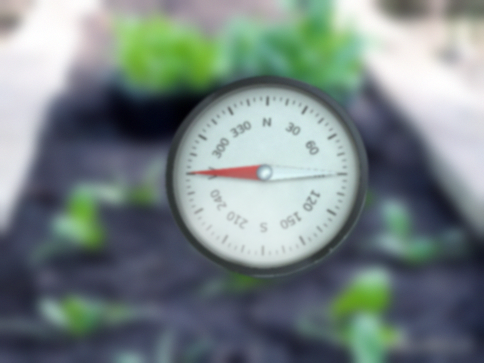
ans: {"value": 270, "unit": "°"}
